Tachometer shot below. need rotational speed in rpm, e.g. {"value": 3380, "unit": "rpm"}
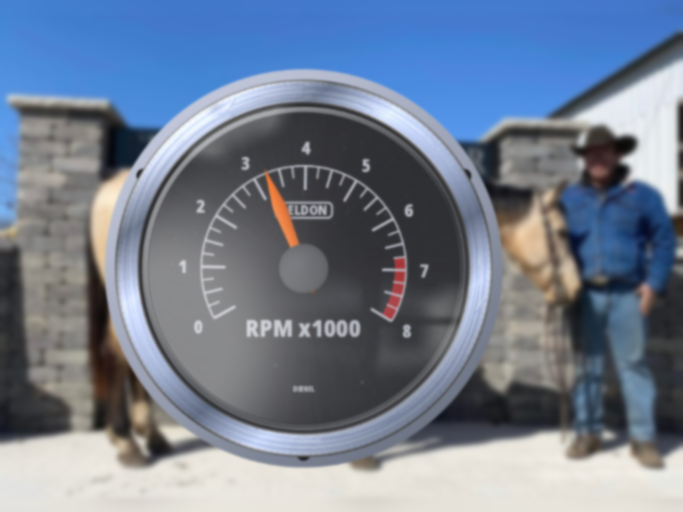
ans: {"value": 3250, "unit": "rpm"}
